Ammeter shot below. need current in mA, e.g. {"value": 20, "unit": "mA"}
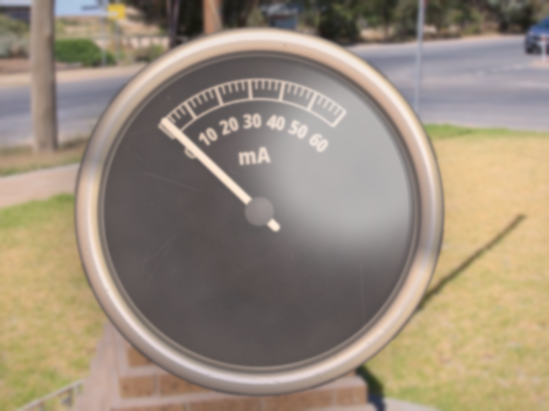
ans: {"value": 2, "unit": "mA"}
